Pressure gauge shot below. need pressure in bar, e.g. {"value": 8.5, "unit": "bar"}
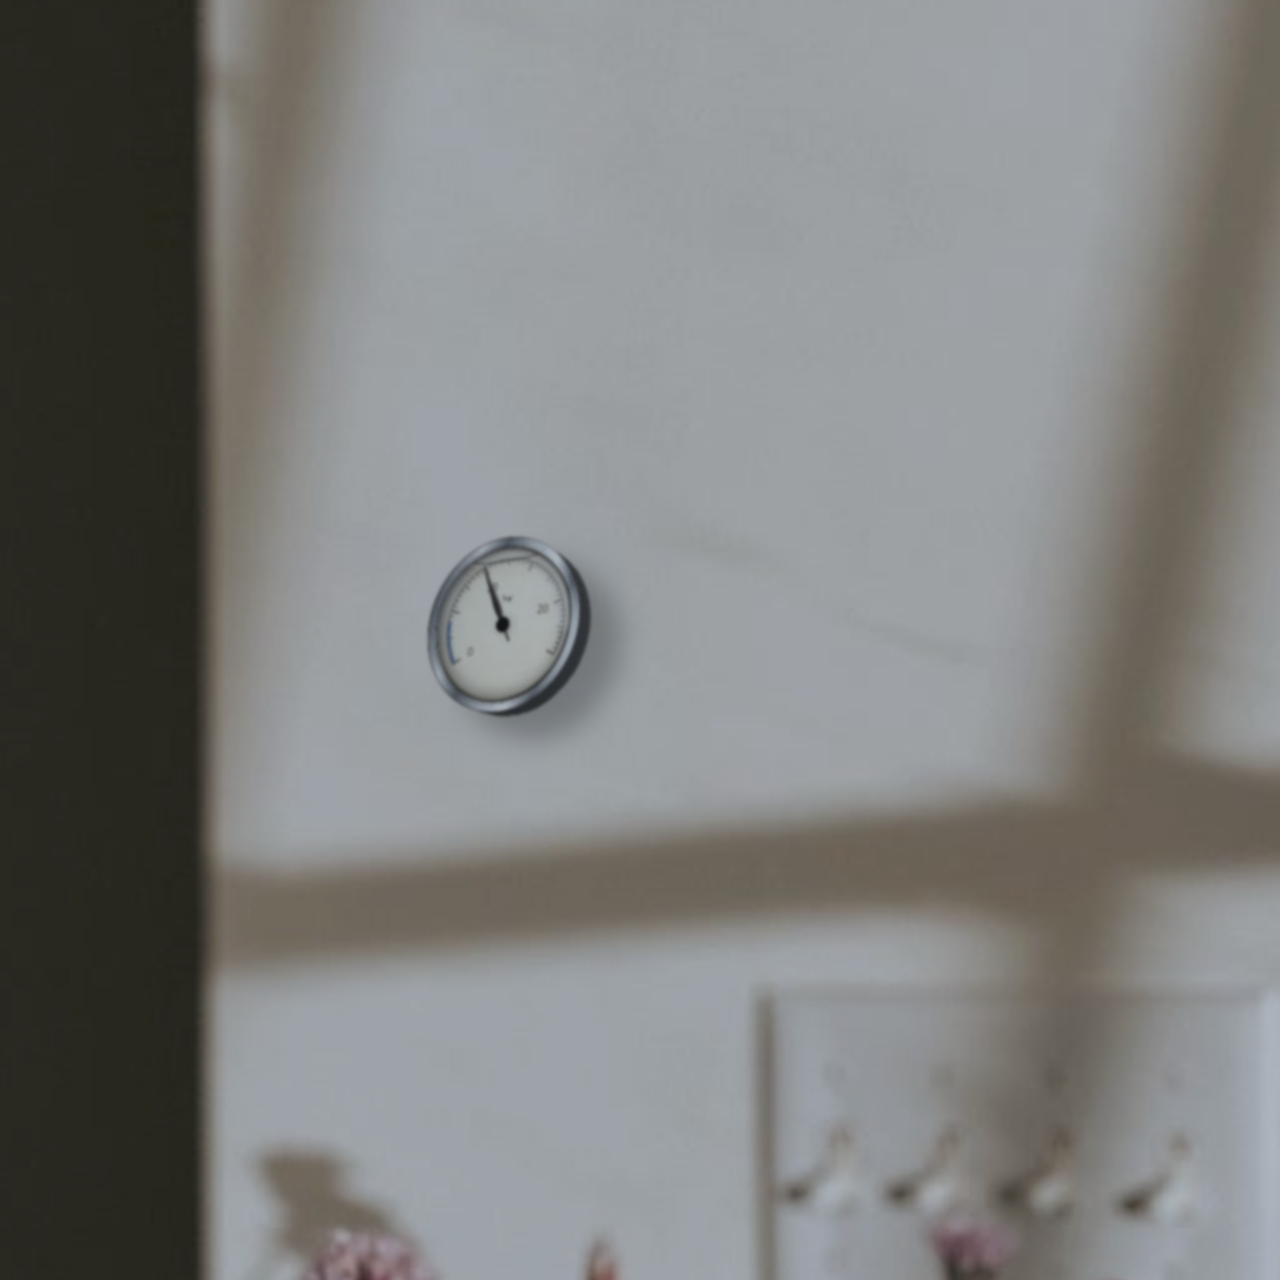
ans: {"value": 10, "unit": "bar"}
